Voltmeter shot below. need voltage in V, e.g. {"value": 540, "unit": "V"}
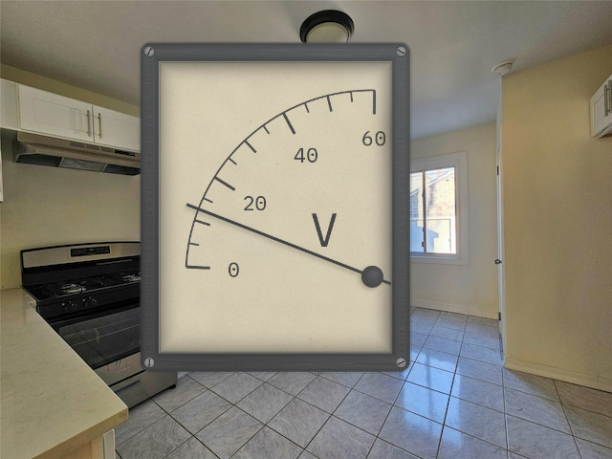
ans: {"value": 12.5, "unit": "V"}
